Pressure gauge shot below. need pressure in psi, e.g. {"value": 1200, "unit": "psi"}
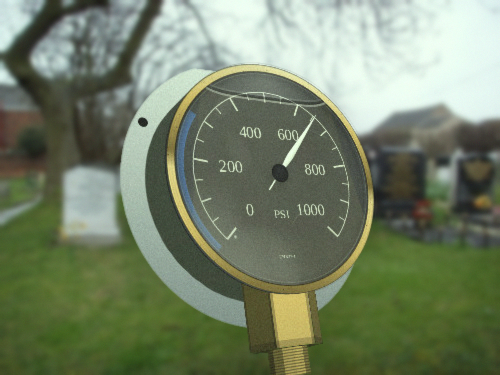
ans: {"value": 650, "unit": "psi"}
